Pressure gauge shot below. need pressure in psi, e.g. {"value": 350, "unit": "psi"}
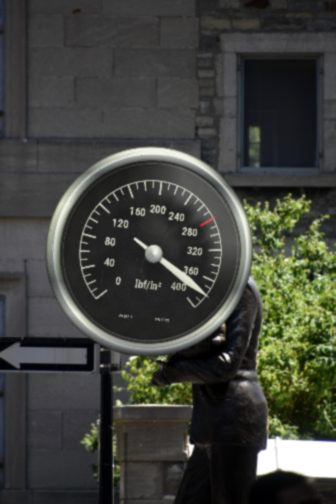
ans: {"value": 380, "unit": "psi"}
